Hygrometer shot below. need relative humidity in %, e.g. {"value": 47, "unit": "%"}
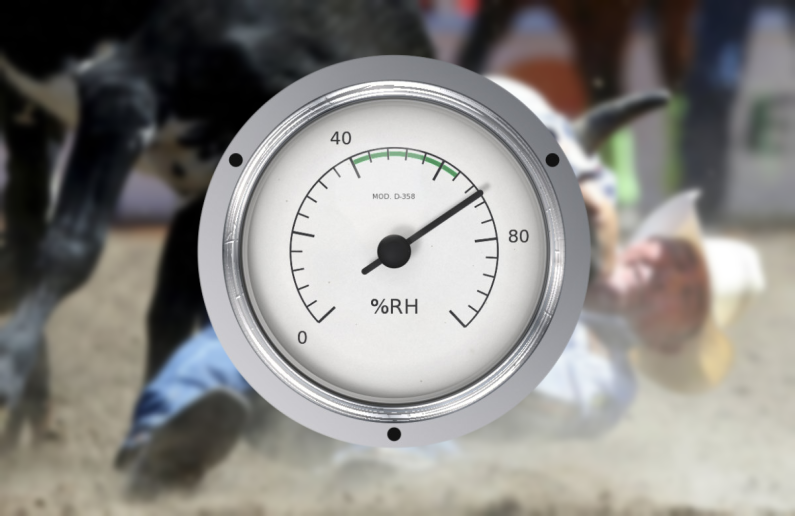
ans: {"value": 70, "unit": "%"}
